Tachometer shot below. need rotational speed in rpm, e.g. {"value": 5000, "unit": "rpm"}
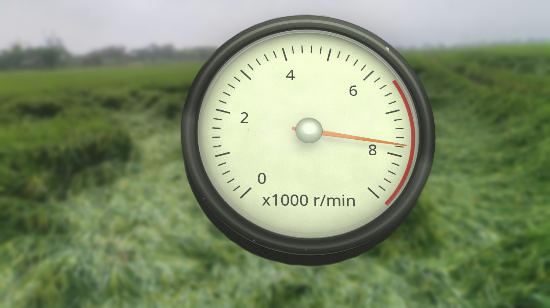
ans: {"value": 7800, "unit": "rpm"}
